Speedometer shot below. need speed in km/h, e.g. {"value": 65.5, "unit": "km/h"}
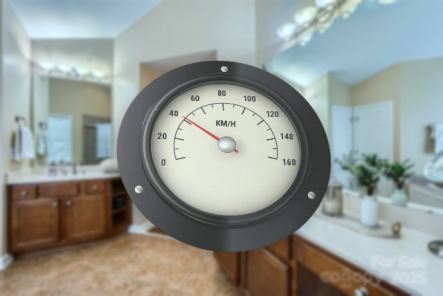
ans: {"value": 40, "unit": "km/h"}
